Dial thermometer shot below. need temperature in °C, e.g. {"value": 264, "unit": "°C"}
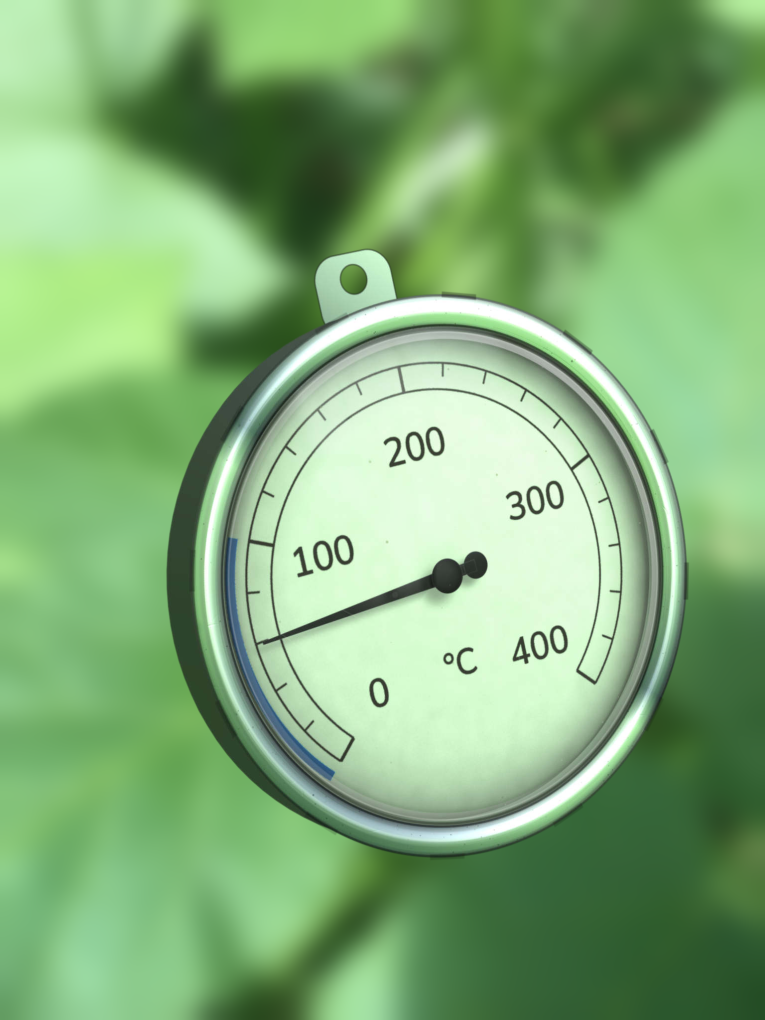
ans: {"value": 60, "unit": "°C"}
